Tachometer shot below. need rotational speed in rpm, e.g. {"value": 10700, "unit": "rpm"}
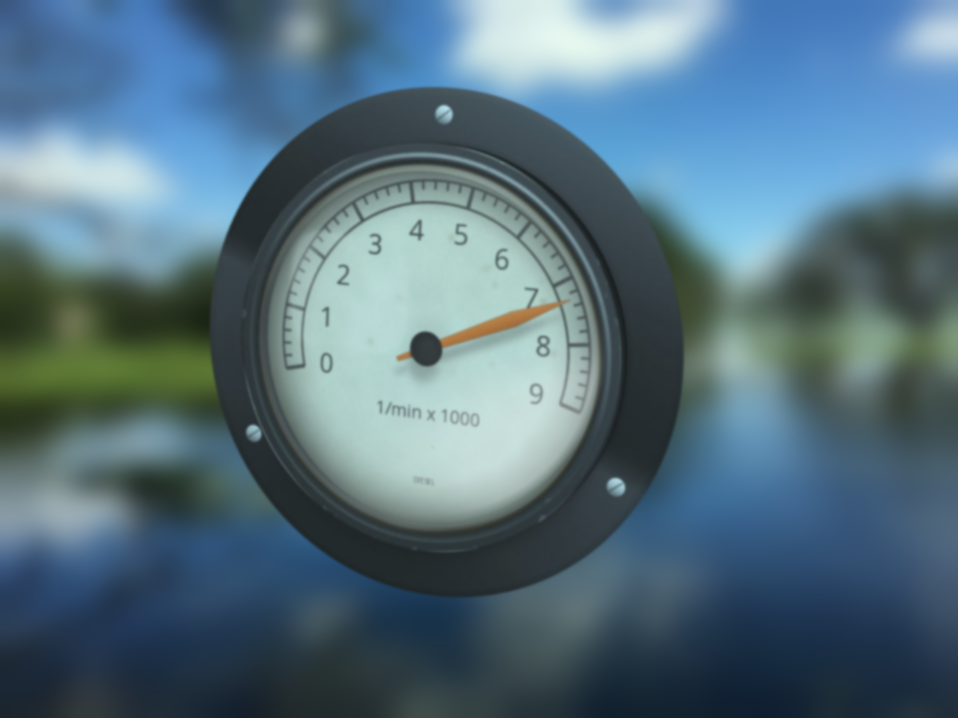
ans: {"value": 7300, "unit": "rpm"}
